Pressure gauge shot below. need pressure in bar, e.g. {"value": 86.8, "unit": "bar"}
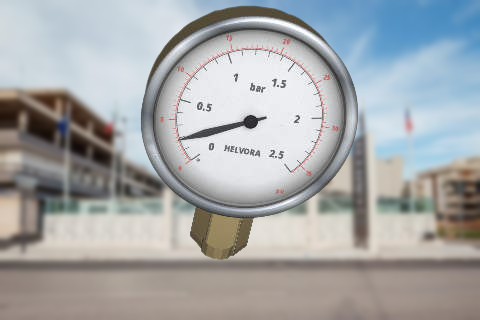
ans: {"value": 0.2, "unit": "bar"}
